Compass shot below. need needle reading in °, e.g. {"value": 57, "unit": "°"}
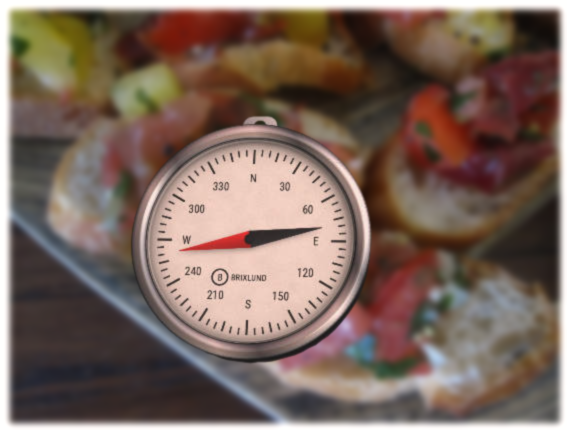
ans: {"value": 260, "unit": "°"}
